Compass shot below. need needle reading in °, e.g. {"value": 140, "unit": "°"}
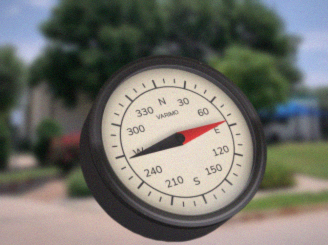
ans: {"value": 85, "unit": "°"}
